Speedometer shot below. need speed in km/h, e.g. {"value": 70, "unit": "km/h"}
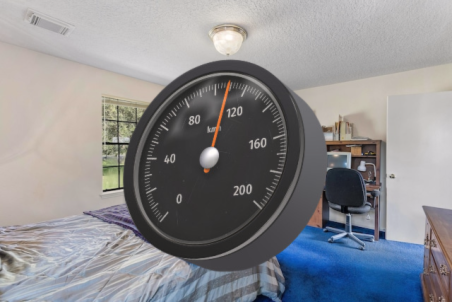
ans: {"value": 110, "unit": "km/h"}
